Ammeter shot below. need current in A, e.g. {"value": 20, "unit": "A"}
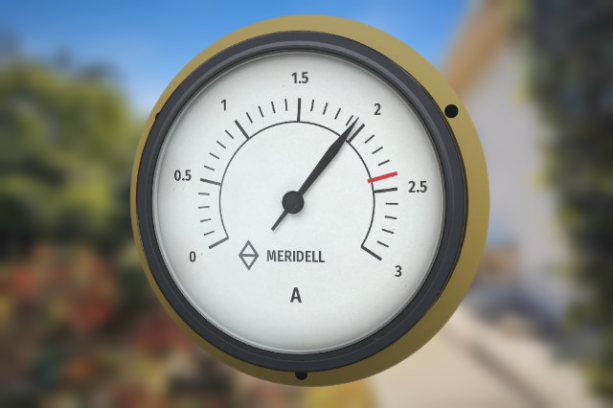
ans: {"value": 1.95, "unit": "A"}
